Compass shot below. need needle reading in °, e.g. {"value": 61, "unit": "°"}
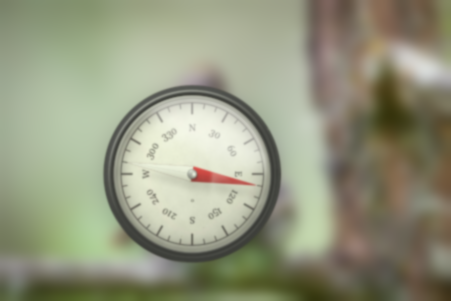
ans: {"value": 100, "unit": "°"}
